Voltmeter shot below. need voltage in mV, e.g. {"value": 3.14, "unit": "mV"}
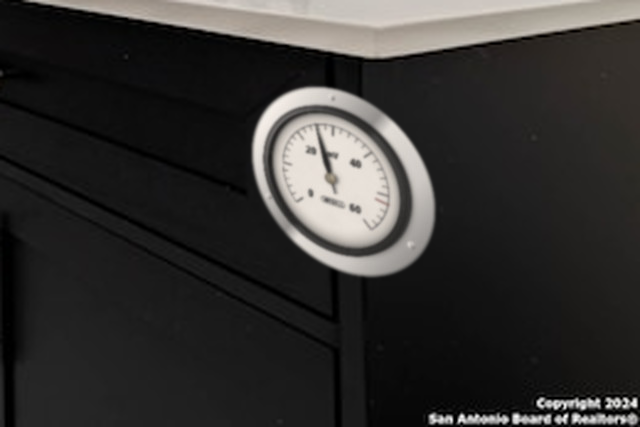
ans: {"value": 26, "unit": "mV"}
